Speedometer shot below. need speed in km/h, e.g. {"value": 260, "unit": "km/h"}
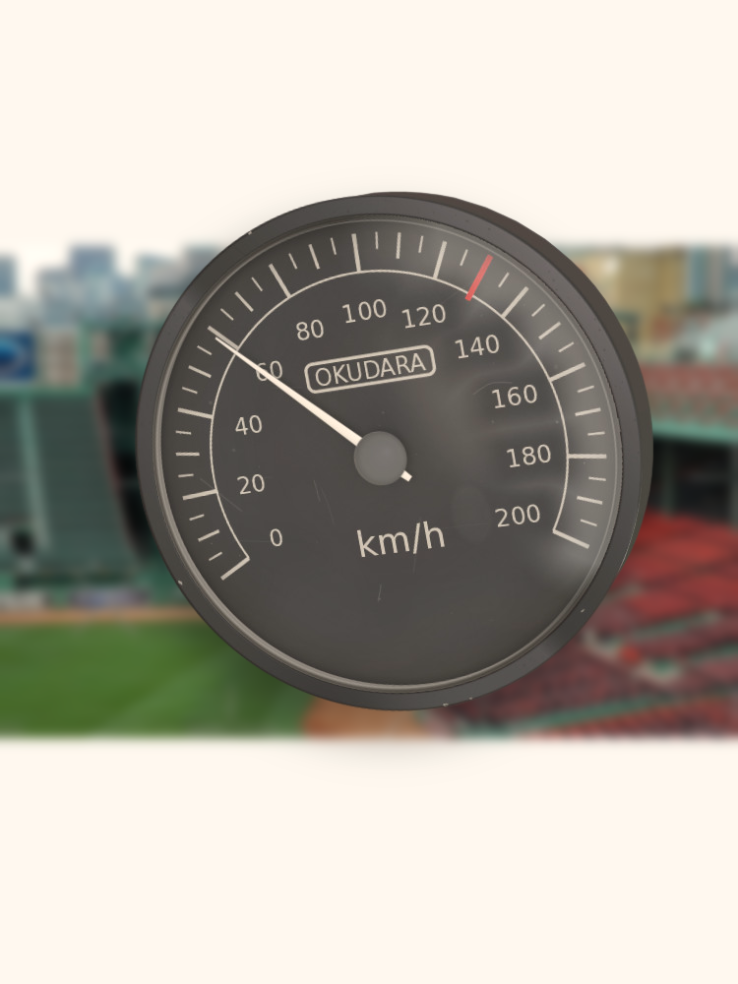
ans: {"value": 60, "unit": "km/h"}
